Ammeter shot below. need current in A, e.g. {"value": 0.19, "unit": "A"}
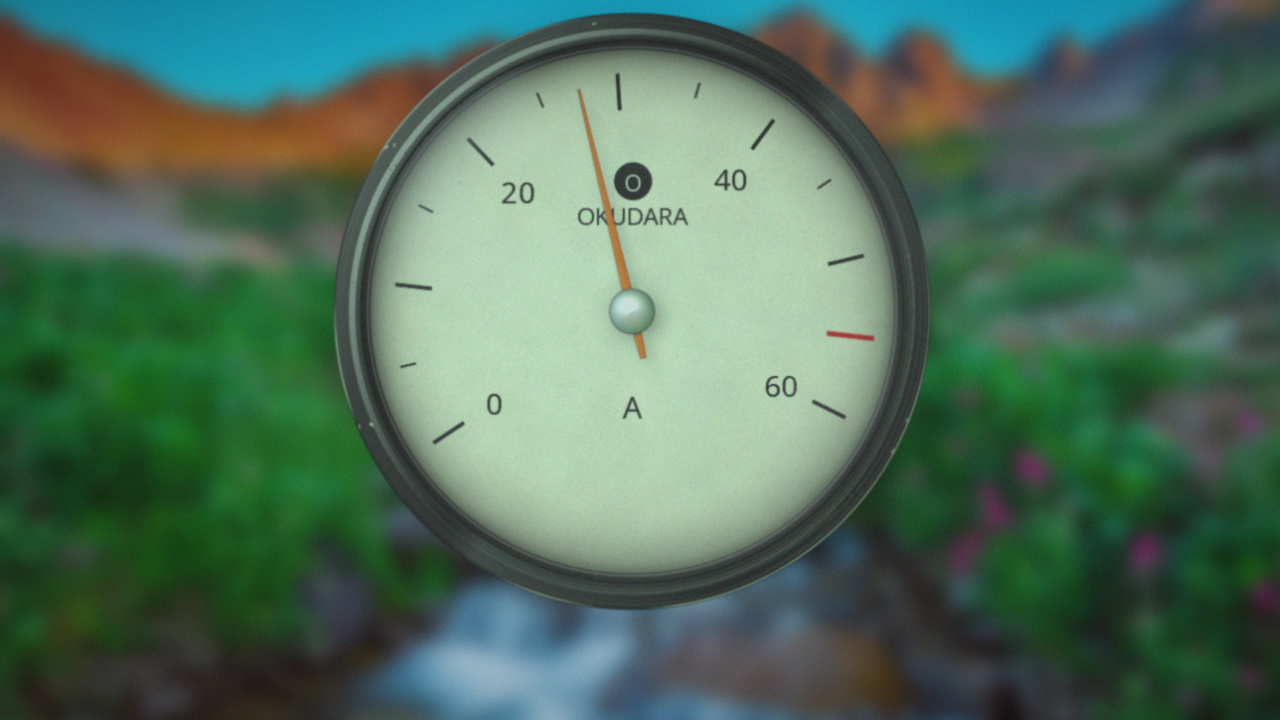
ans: {"value": 27.5, "unit": "A"}
